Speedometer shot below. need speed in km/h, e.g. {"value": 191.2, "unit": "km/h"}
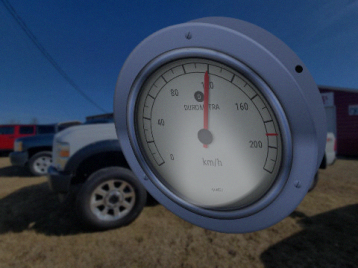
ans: {"value": 120, "unit": "km/h"}
